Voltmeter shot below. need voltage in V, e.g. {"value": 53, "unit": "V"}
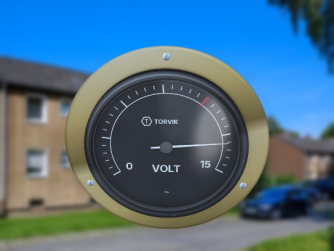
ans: {"value": 13, "unit": "V"}
